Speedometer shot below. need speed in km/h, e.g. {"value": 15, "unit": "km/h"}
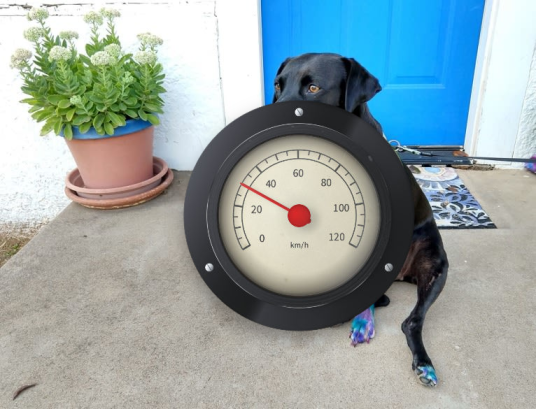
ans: {"value": 30, "unit": "km/h"}
